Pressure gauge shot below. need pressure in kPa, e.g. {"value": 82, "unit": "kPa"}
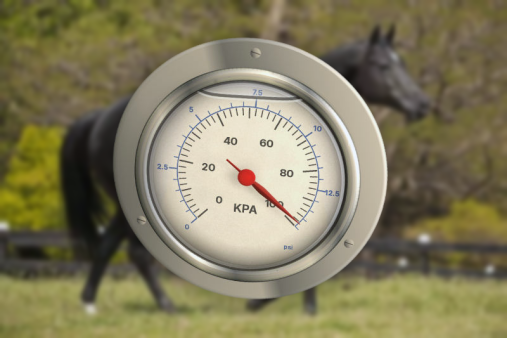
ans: {"value": 98, "unit": "kPa"}
